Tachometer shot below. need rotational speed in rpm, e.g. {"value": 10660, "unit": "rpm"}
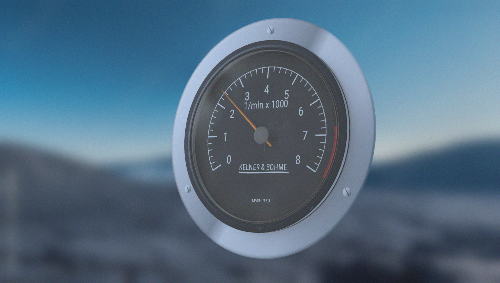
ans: {"value": 2400, "unit": "rpm"}
